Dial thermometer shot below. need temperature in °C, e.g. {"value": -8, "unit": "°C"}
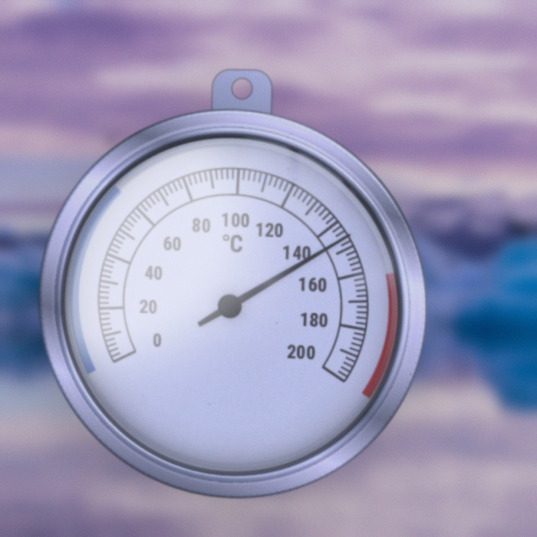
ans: {"value": 146, "unit": "°C"}
